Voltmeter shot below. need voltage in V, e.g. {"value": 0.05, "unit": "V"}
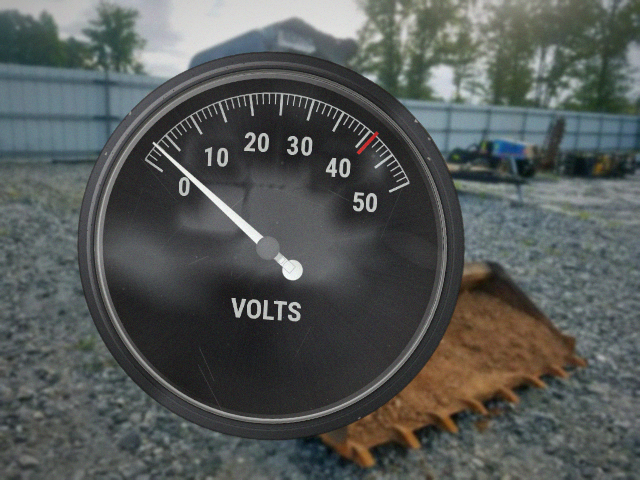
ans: {"value": 3, "unit": "V"}
